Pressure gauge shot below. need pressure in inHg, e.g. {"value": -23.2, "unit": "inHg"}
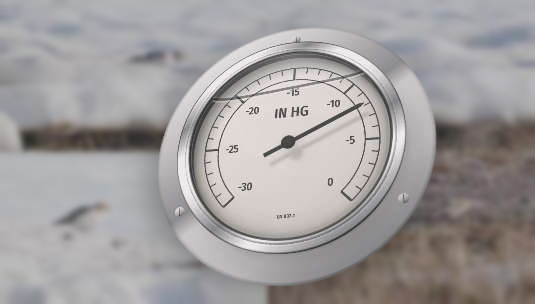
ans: {"value": -8, "unit": "inHg"}
